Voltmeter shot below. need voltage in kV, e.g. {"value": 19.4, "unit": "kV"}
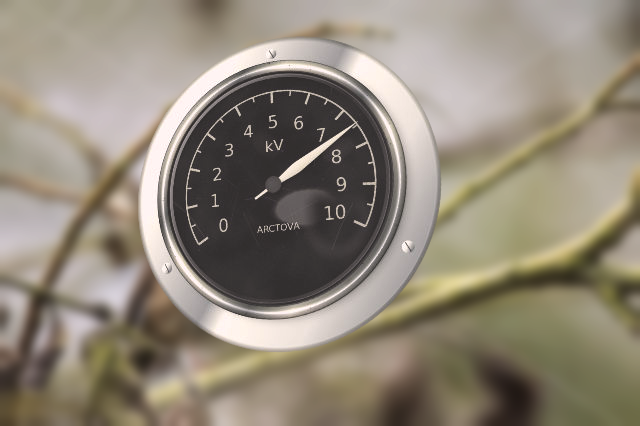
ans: {"value": 7.5, "unit": "kV"}
